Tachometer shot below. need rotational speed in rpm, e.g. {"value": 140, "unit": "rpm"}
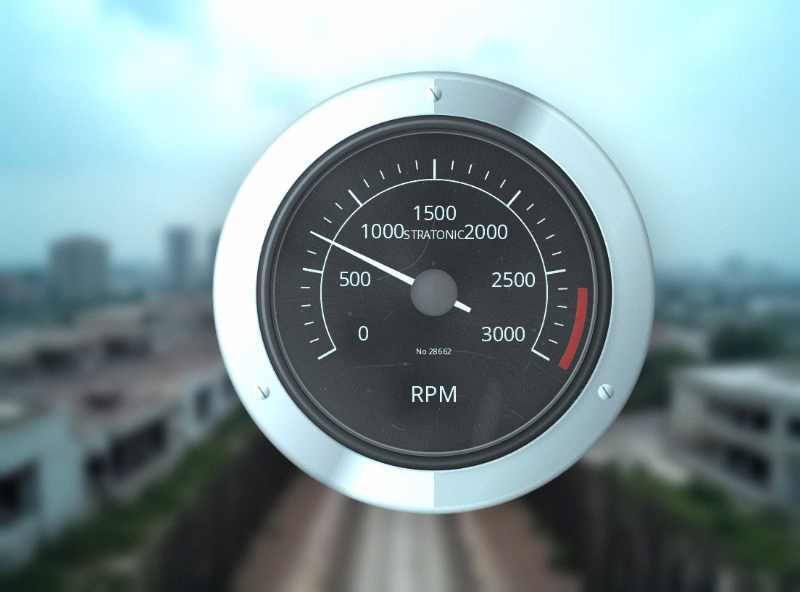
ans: {"value": 700, "unit": "rpm"}
